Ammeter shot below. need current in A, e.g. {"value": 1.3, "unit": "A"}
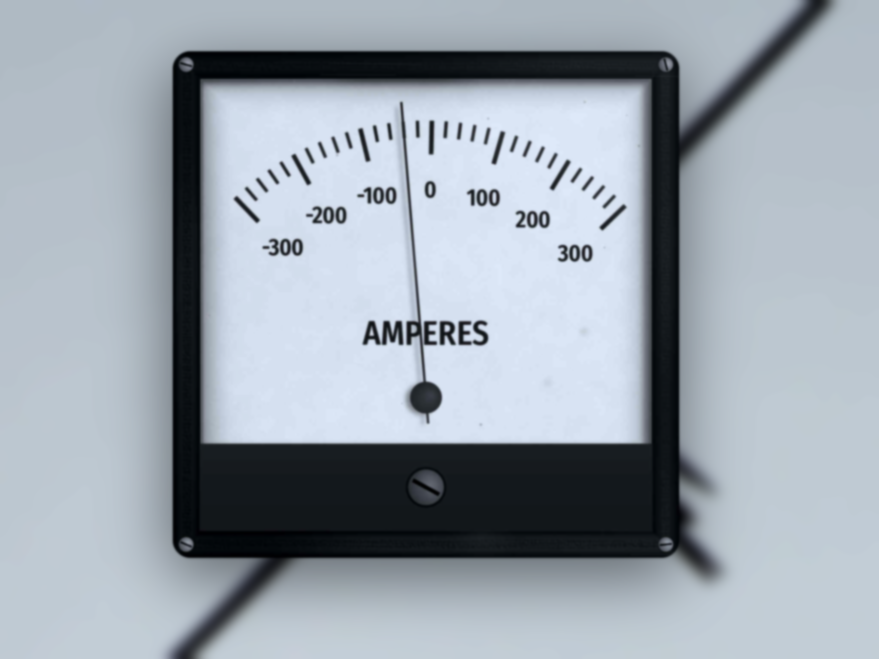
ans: {"value": -40, "unit": "A"}
